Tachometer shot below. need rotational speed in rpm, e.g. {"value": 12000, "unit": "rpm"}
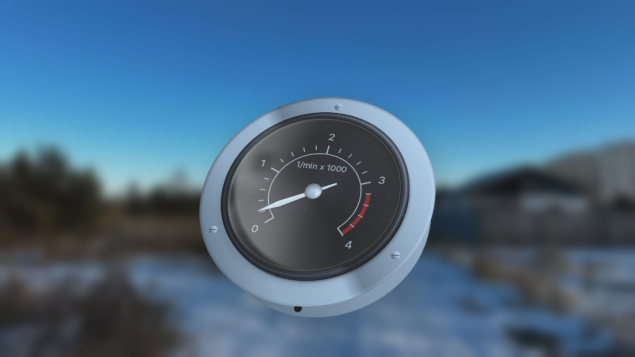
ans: {"value": 200, "unit": "rpm"}
